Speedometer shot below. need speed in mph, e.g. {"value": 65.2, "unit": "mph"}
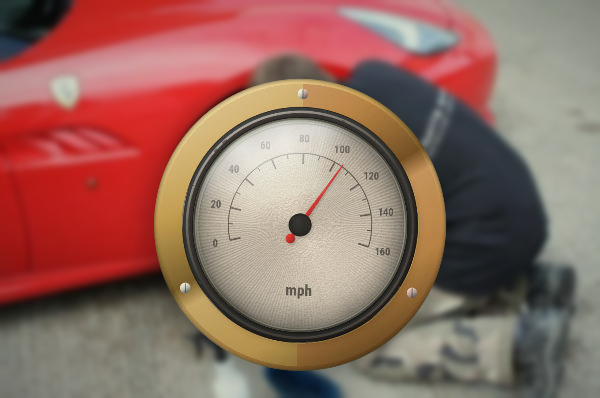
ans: {"value": 105, "unit": "mph"}
